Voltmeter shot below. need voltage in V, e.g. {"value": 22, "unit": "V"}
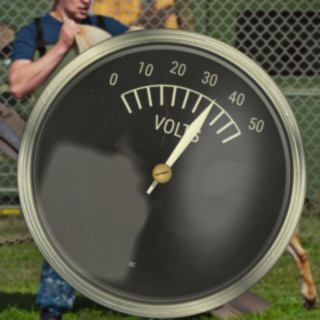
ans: {"value": 35, "unit": "V"}
